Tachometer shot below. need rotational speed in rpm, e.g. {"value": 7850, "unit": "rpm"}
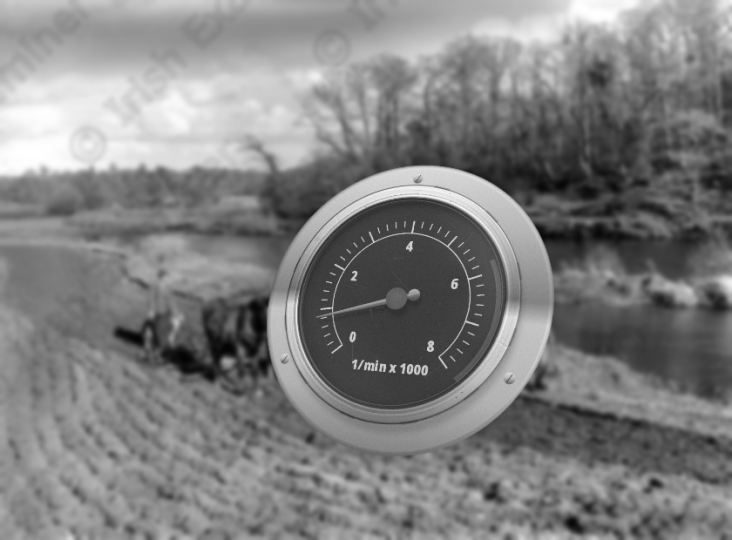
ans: {"value": 800, "unit": "rpm"}
